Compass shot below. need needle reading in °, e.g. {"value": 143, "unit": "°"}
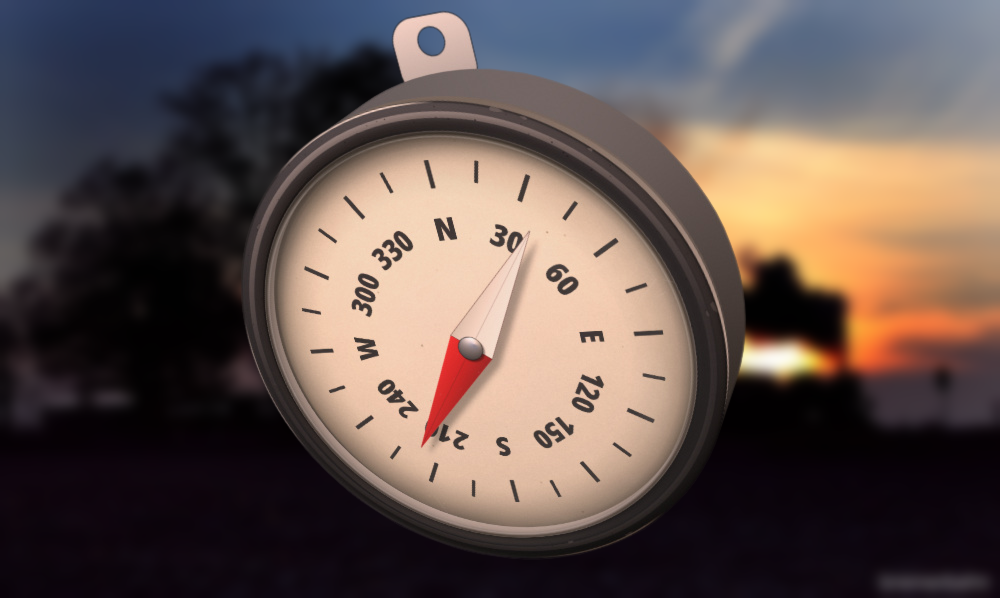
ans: {"value": 217.5, "unit": "°"}
